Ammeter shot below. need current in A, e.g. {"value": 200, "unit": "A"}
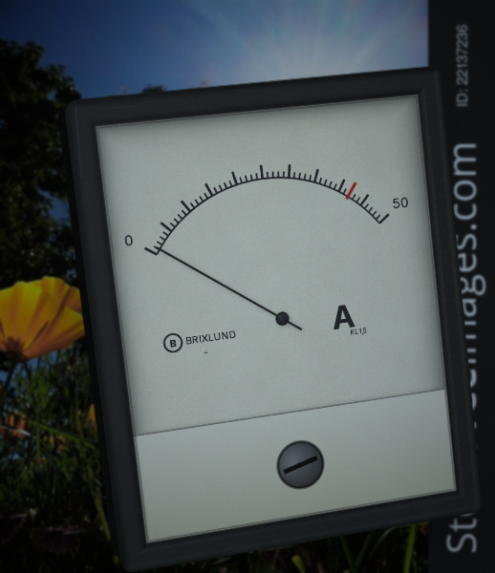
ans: {"value": 1, "unit": "A"}
